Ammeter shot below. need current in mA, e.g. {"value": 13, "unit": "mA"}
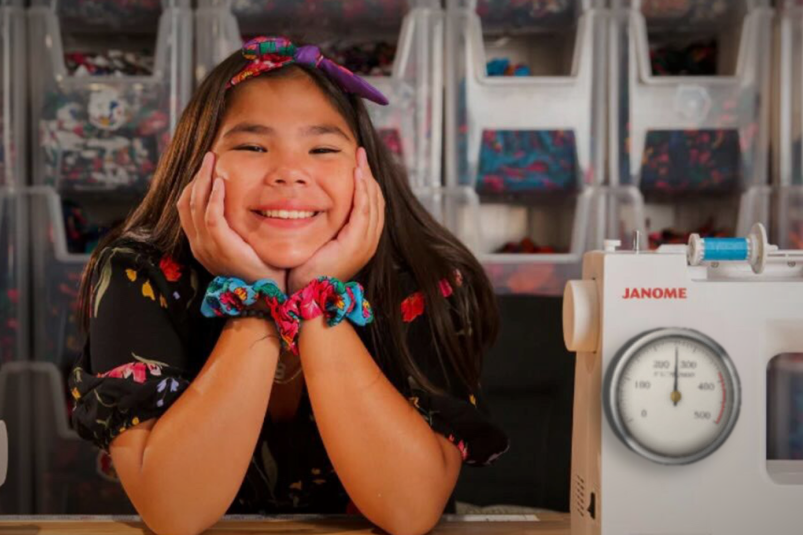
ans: {"value": 250, "unit": "mA"}
